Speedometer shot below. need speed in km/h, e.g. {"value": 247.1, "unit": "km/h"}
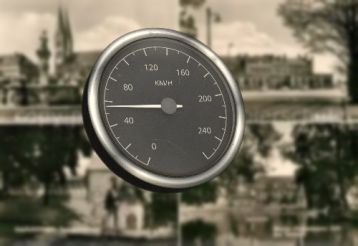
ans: {"value": 55, "unit": "km/h"}
